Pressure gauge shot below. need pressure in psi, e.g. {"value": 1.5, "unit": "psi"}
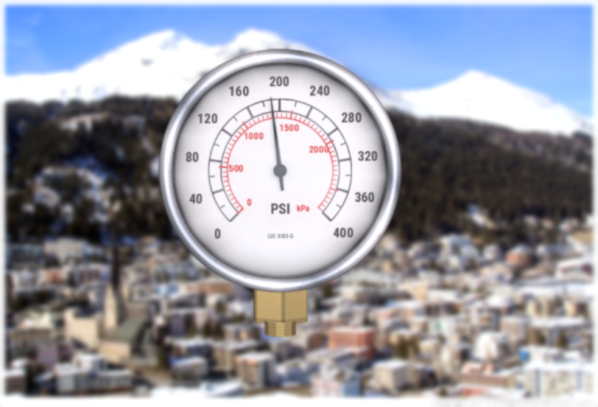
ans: {"value": 190, "unit": "psi"}
